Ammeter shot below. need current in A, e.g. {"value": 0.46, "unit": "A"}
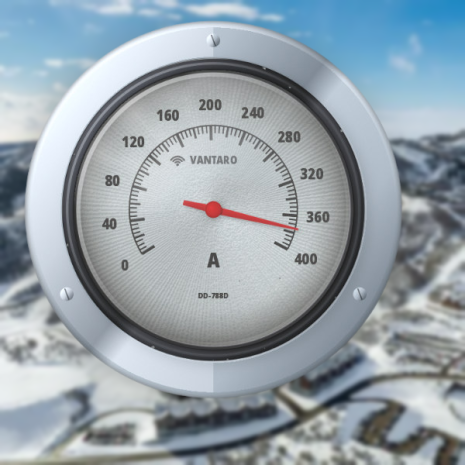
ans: {"value": 375, "unit": "A"}
